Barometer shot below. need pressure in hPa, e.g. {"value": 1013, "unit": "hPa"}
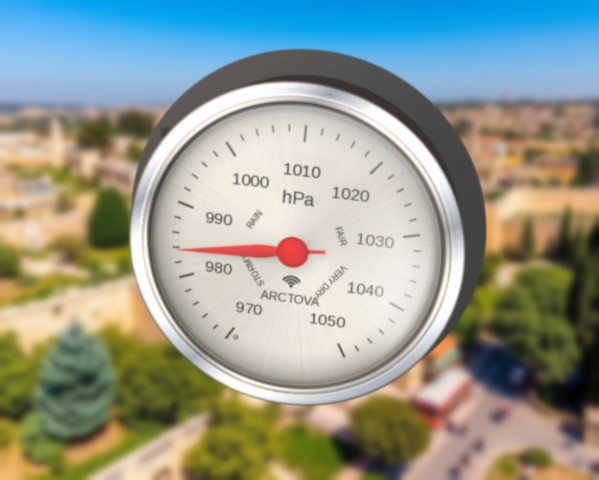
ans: {"value": 984, "unit": "hPa"}
